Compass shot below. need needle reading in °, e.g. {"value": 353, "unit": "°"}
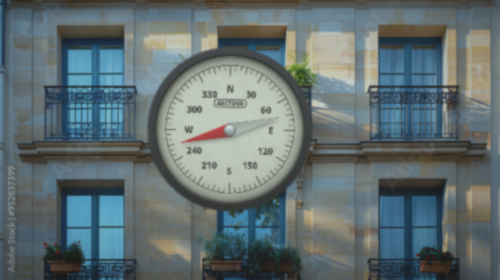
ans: {"value": 255, "unit": "°"}
